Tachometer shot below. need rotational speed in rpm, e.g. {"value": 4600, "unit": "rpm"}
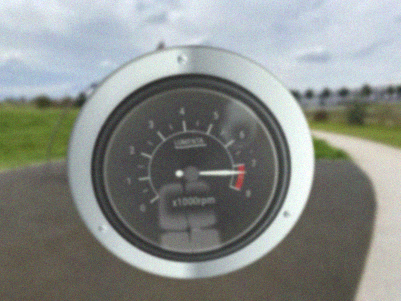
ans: {"value": 7250, "unit": "rpm"}
